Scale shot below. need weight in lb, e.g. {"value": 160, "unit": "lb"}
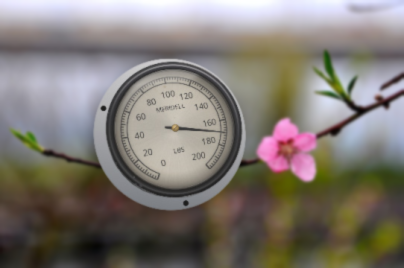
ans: {"value": 170, "unit": "lb"}
